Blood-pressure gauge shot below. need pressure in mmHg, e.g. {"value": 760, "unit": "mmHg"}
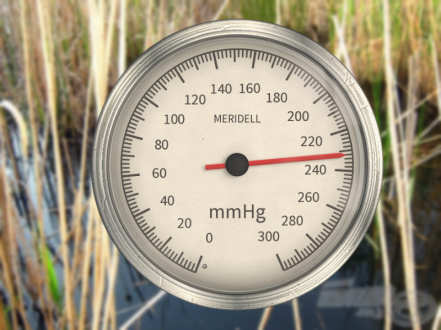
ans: {"value": 232, "unit": "mmHg"}
